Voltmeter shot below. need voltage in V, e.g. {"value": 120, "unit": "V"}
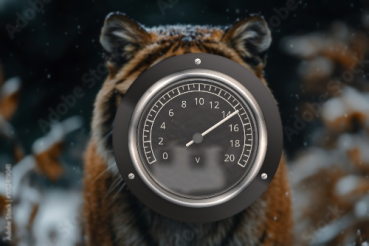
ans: {"value": 14.5, "unit": "V"}
